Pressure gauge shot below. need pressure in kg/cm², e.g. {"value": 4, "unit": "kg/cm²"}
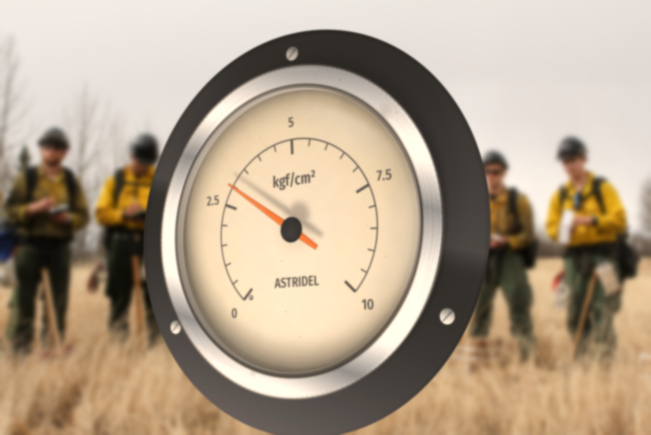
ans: {"value": 3, "unit": "kg/cm²"}
